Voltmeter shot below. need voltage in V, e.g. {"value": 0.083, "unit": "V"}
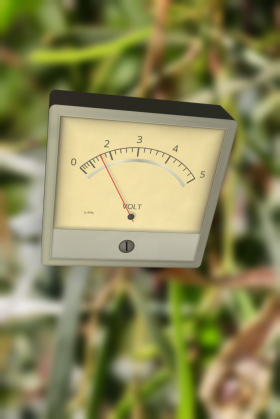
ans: {"value": 1.6, "unit": "V"}
